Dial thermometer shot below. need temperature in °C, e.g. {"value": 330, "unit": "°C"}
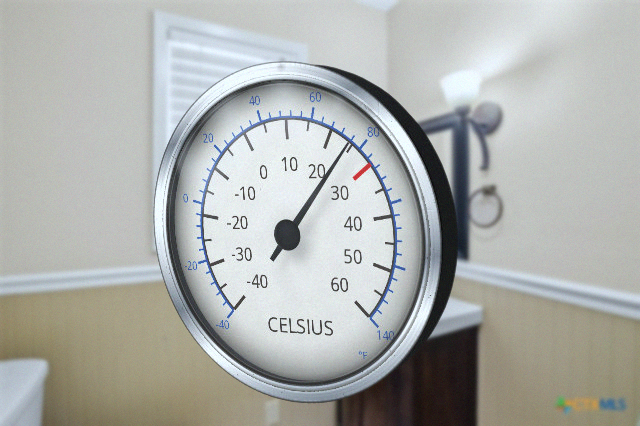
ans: {"value": 25, "unit": "°C"}
